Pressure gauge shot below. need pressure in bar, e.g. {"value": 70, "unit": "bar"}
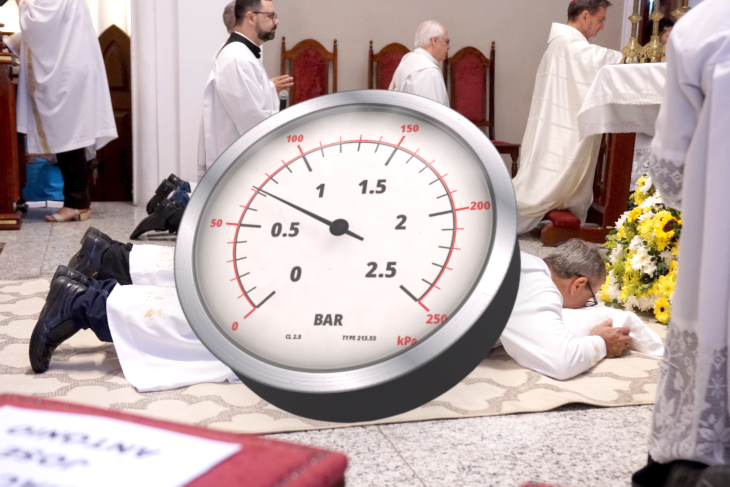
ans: {"value": 0.7, "unit": "bar"}
